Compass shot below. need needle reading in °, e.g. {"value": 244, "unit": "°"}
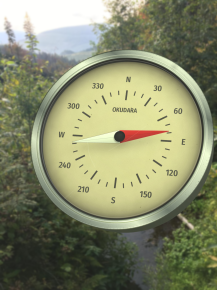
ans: {"value": 80, "unit": "°"}
